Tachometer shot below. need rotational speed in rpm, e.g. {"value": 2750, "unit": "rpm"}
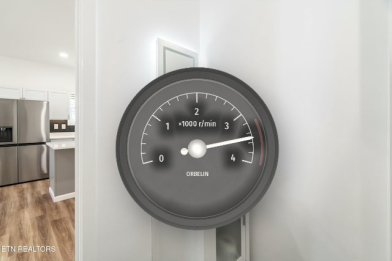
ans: {"value": 3500, "unit": "rpm"}
